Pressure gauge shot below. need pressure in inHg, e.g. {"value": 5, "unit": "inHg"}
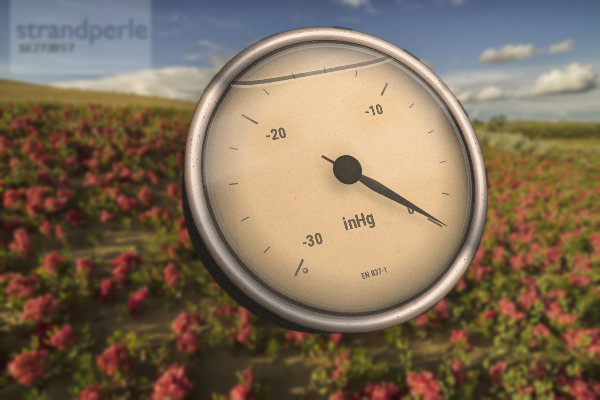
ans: {"value": 0, "unit": "inHg"}
